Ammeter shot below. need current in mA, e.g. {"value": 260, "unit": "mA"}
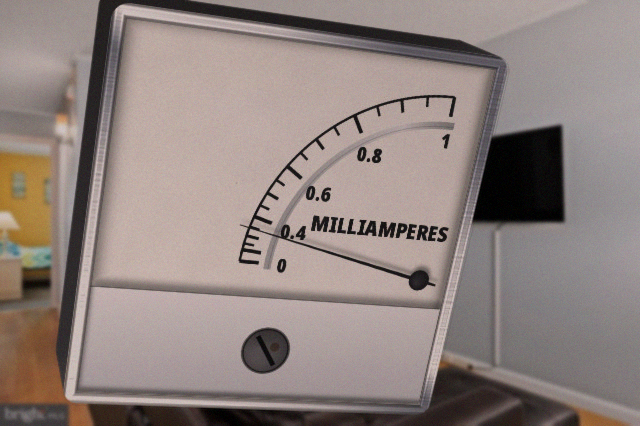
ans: {"value": 0.35, "unit": "mA"}
